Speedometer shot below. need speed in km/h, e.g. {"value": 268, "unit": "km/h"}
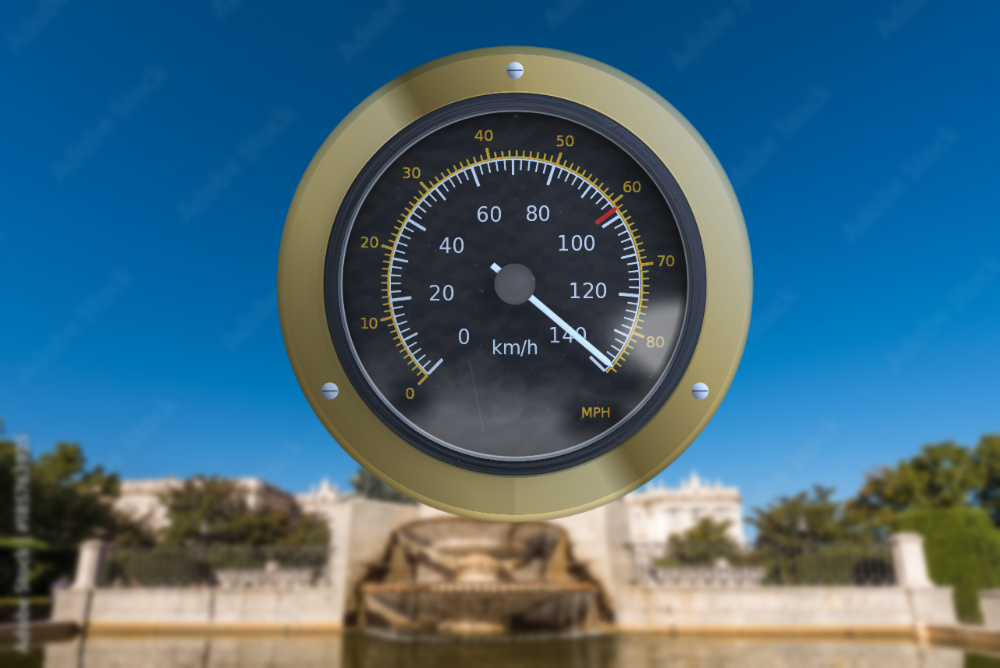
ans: {"value": 138, "unit": "km/h"}
